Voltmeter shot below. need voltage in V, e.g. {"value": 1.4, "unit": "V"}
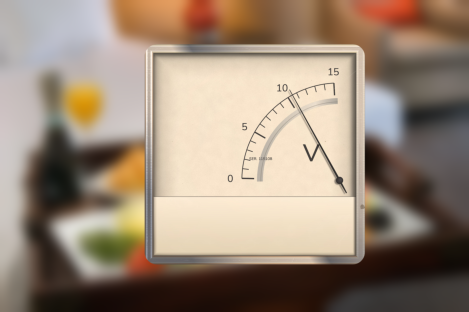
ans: {"value": 10.5, "unit": "V"}
